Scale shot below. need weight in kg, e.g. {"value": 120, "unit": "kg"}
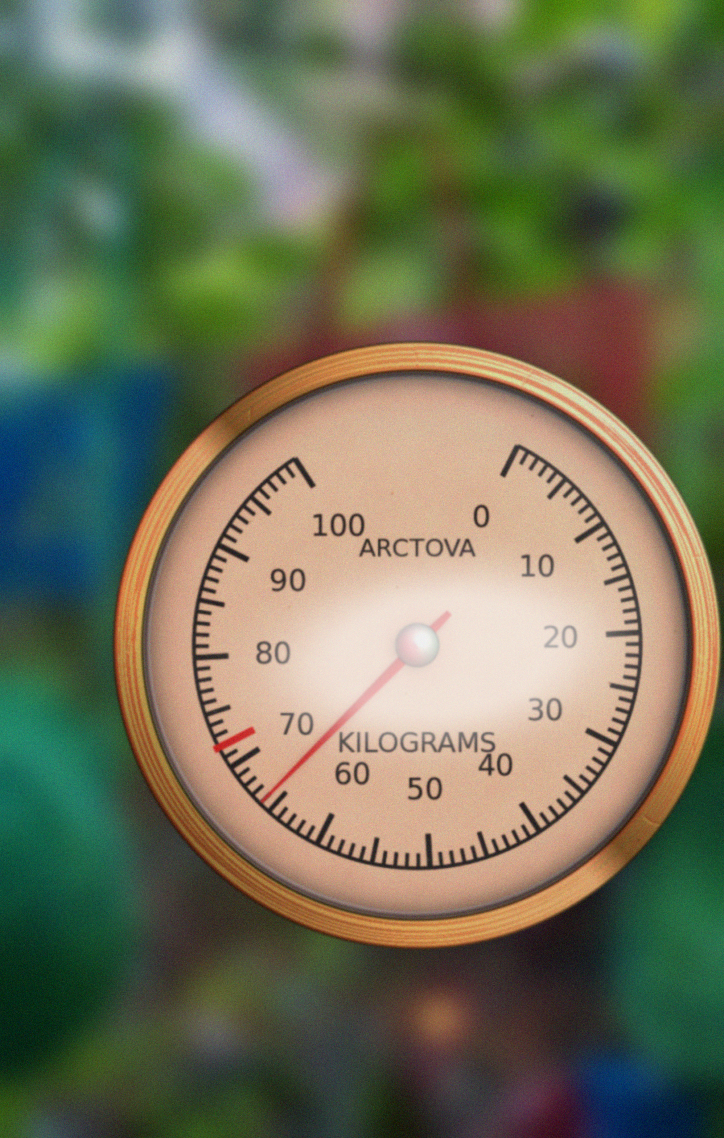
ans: {"value": 66, "unit": "kg"}
